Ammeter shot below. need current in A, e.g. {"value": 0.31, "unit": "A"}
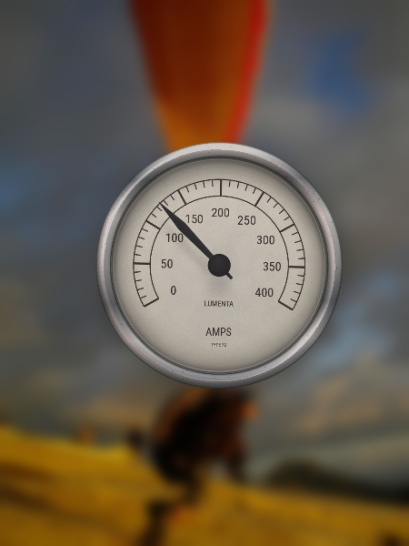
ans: {"value": 125, "unit": "A"}
